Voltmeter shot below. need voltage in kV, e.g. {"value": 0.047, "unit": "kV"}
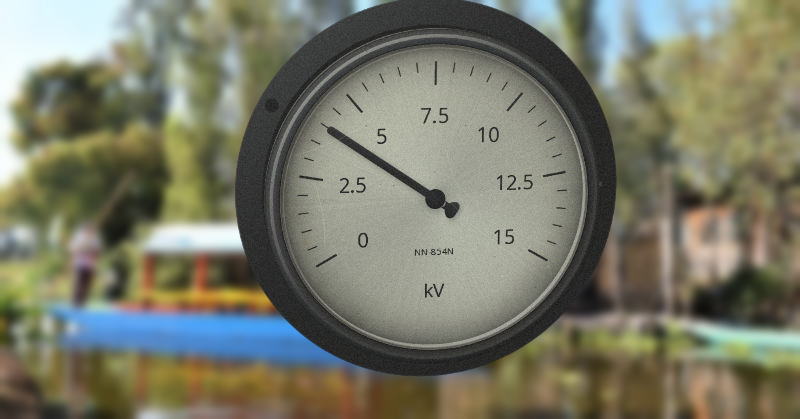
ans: {"value": 4, "unit": "kV"}
